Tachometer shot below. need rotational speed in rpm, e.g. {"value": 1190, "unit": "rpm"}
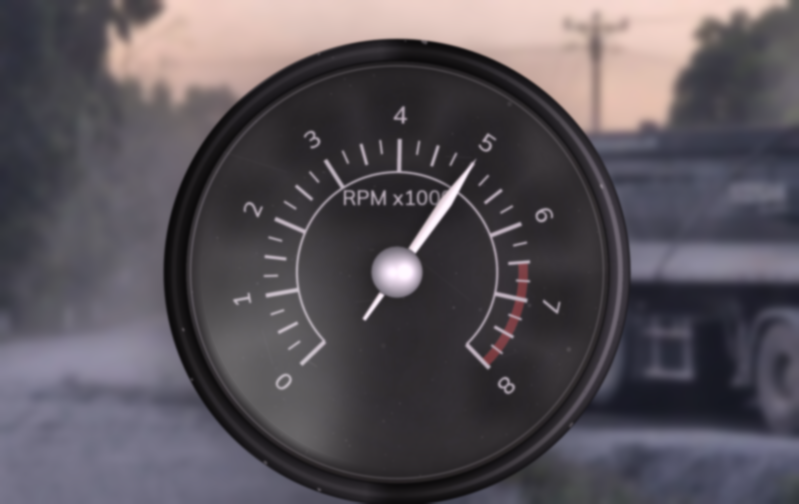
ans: {"value": 5000, "unit": "rpm"}
